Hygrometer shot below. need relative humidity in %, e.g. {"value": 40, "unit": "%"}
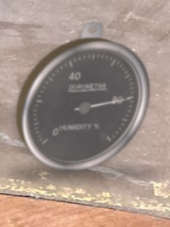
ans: {"value": 80, "unit": "%"}
